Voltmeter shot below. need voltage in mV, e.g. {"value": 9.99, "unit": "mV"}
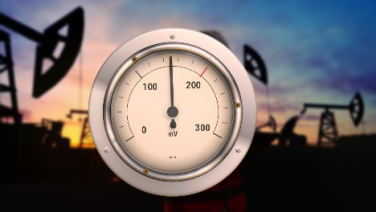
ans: {"value": 150, "unit": "mV"}
